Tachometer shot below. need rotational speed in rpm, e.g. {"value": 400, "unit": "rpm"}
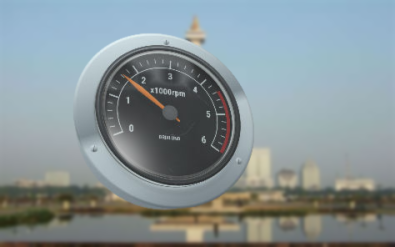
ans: {"value": 1600, "unit": "rpm"}
